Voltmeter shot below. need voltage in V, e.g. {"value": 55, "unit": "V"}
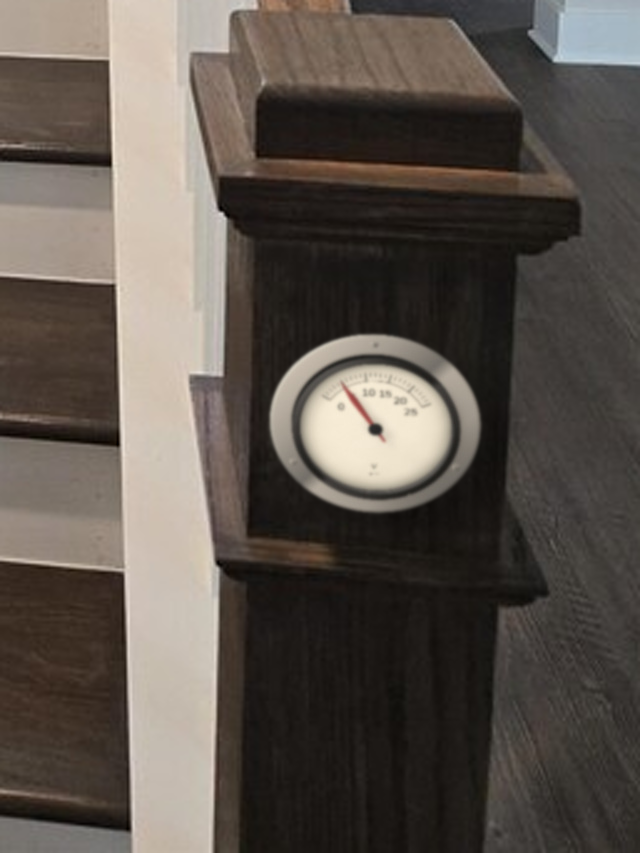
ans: {"value": 5, "unit": "V"}
